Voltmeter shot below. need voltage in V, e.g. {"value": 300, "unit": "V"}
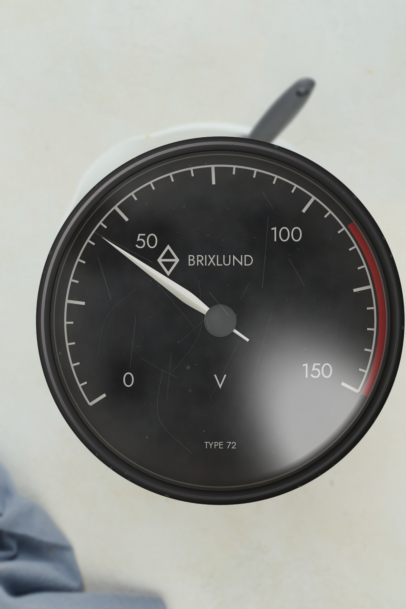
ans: {"value": 42.5, "unit": "V"}
